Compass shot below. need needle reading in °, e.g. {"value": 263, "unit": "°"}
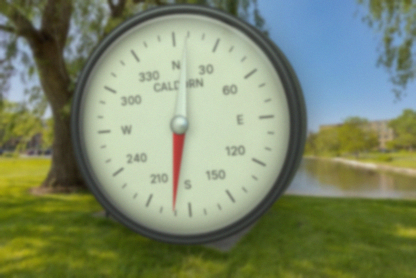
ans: {"value": 190, "unit": "°"}
